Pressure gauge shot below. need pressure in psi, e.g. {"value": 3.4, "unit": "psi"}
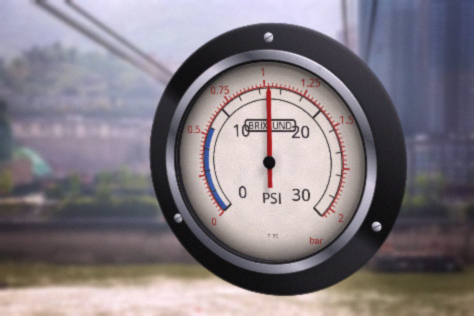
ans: {"value": 15, "unit": "psi"}
